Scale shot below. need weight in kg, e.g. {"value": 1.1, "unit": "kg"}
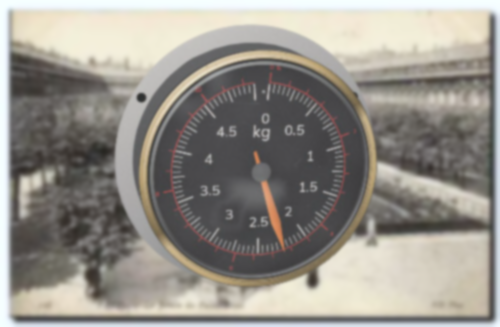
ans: {"value": 2.25, "unit": "kg"}
